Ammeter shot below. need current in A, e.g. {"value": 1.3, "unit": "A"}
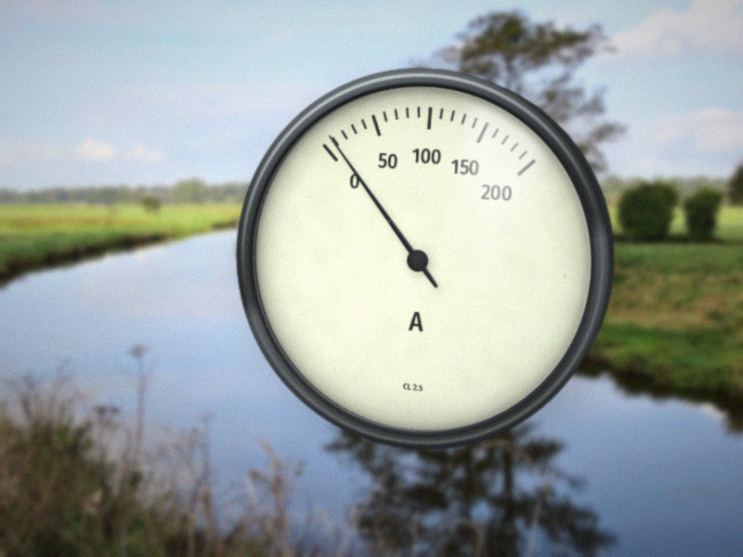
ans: {"value": 10, "unit": "A"}
